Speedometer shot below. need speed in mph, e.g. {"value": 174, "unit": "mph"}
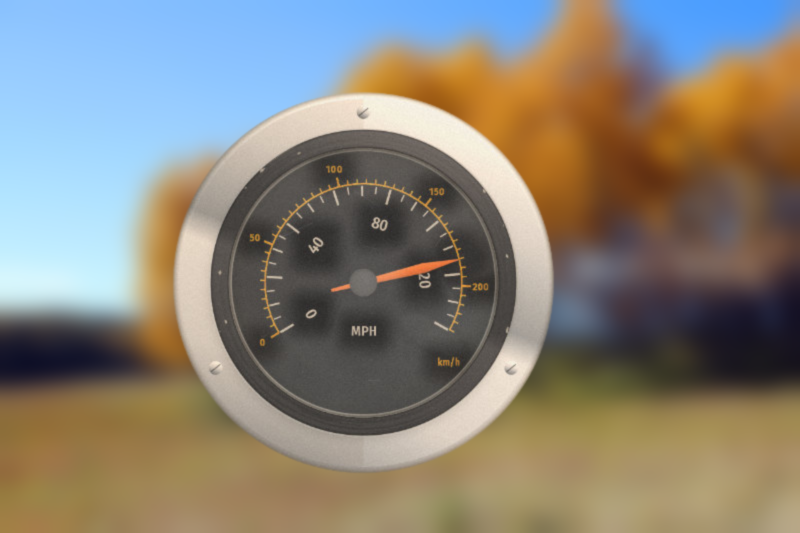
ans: {"value": 115, "unit": "mph"}
